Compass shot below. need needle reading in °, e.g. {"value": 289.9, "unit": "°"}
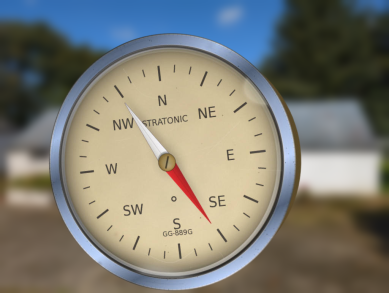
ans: {"value": 150, "unit": "°"}
